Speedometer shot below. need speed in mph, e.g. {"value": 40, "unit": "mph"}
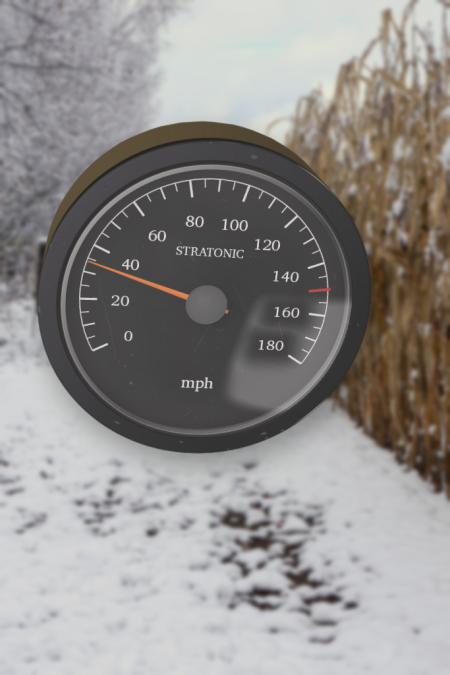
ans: {"value": 35, "unit": "mph"}
